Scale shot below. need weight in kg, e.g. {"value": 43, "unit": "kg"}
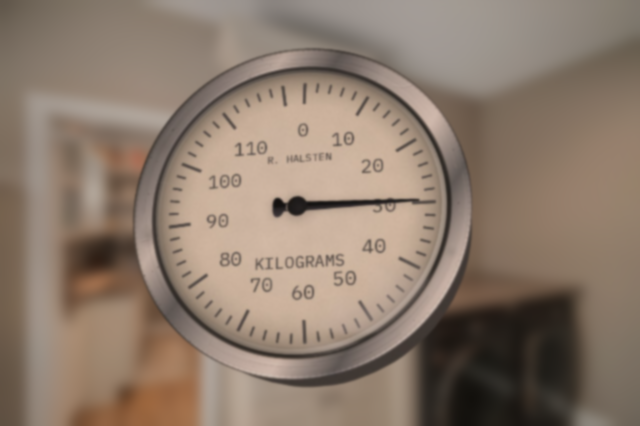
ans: {"value": 30, "unit": "kg"}
